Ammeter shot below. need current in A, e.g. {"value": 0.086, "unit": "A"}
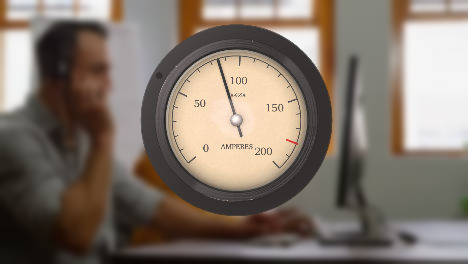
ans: {"value": 85, "unit": "A"}
